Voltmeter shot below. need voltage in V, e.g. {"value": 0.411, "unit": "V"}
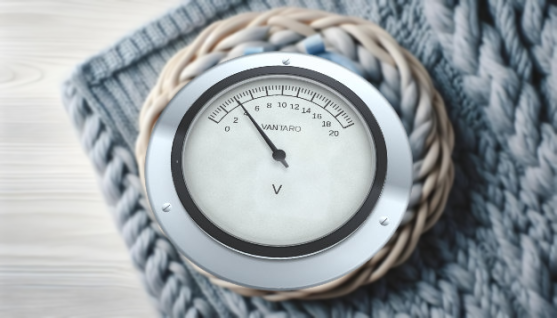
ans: {"value": 4, "unit": "V"}
